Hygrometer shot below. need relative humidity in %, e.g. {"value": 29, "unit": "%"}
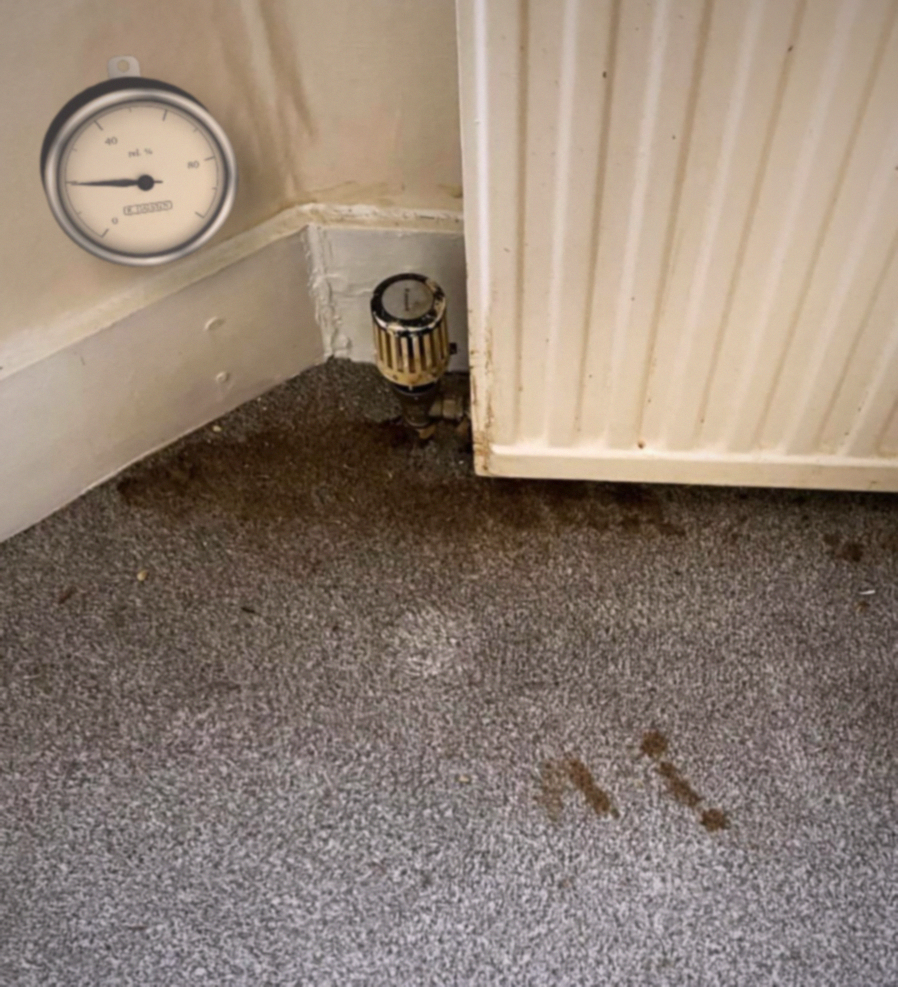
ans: {"value": 20, "unit": "%"}
